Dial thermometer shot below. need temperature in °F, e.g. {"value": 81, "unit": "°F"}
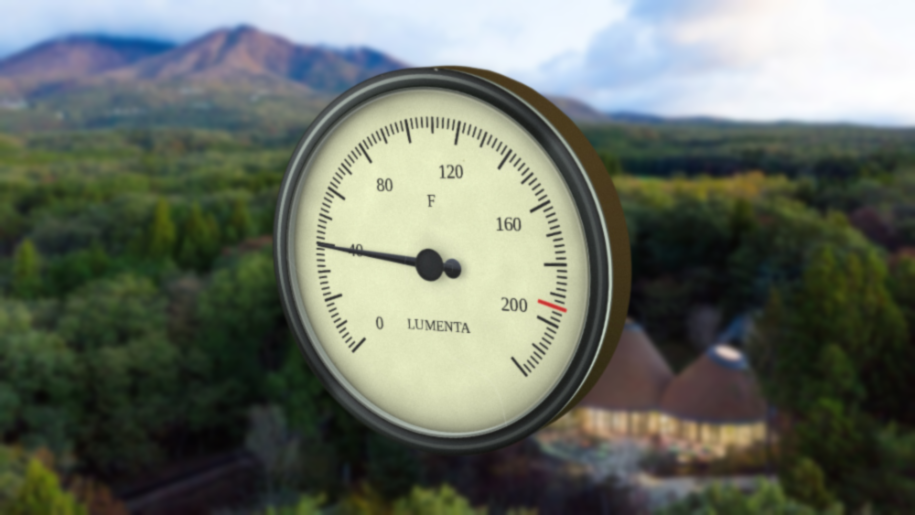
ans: {"value": 40, "unit": "°F"}
